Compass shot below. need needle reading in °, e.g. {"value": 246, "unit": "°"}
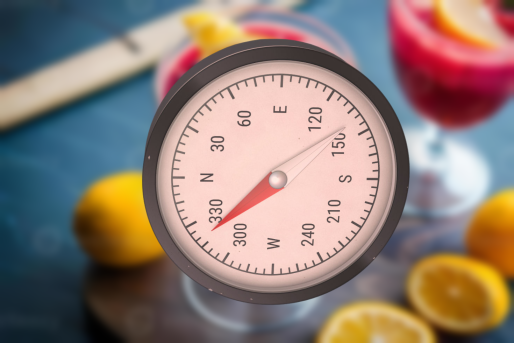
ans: {"value": 320, "unit": "°"}
